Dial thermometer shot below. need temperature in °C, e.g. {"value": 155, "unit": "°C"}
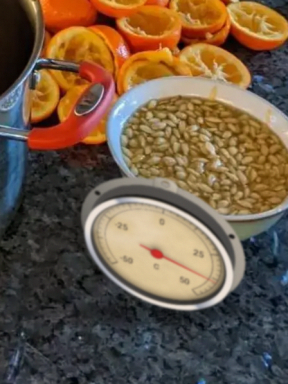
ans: {"value": 37.5, "unit": "°C"}
